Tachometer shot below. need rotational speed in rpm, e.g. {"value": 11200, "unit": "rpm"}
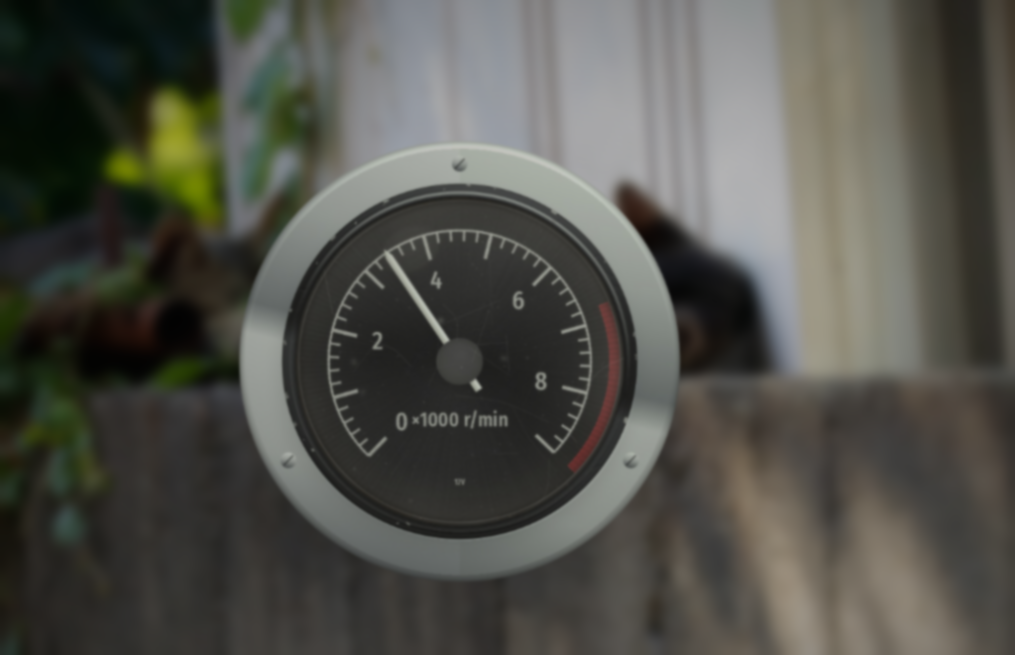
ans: {"value": 3400, "unit": "rpm"}
